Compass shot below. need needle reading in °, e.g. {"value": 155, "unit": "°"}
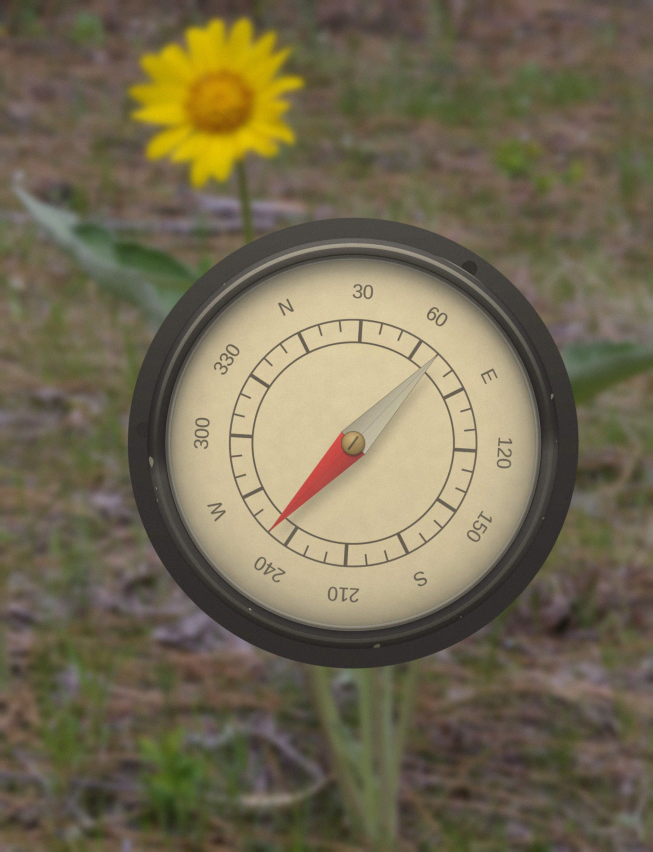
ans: {"value": 250, "unit": "°"}
